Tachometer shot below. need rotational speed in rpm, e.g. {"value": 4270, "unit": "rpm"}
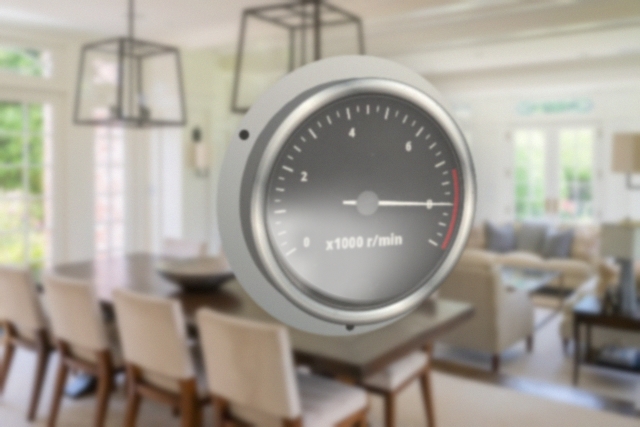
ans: {"value": 8000, "unit": "rpm"}
